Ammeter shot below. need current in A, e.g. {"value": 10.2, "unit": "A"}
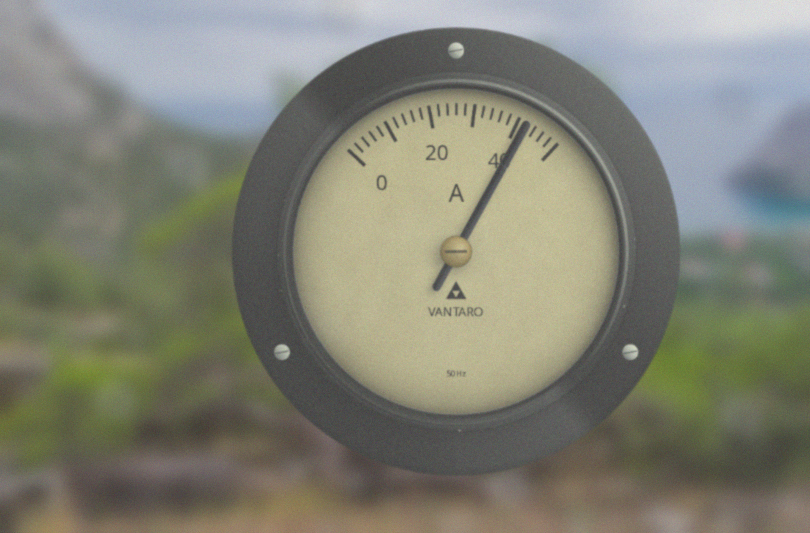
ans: {"value": 42, "unit": "A"}
